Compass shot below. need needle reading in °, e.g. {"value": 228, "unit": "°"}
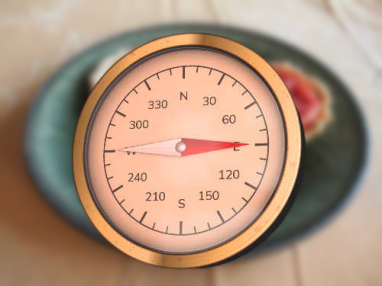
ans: {"value": 90, "unit": "°"}
